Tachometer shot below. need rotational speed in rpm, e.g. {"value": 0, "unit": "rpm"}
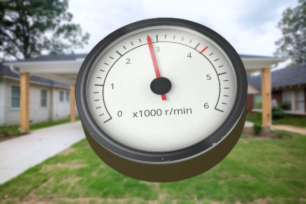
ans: {"value": 2800, "unit": "rpm"}
